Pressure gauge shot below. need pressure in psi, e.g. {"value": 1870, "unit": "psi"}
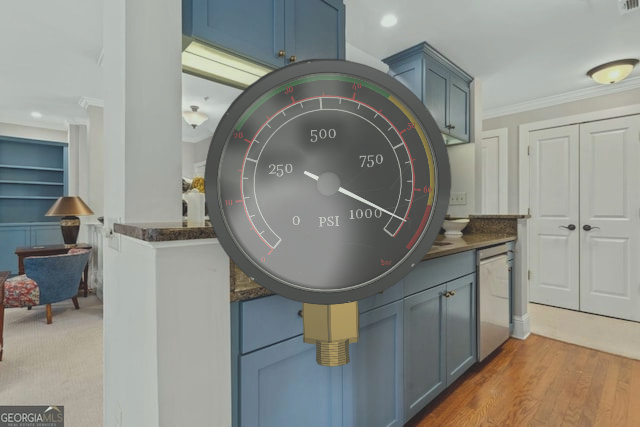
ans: {"value": 950, "unit": "psi"}
